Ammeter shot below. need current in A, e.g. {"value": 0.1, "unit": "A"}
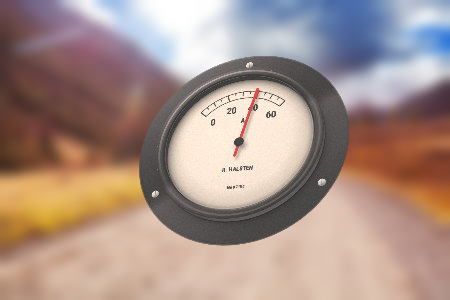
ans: {"value": 40, "unit": "A"}
